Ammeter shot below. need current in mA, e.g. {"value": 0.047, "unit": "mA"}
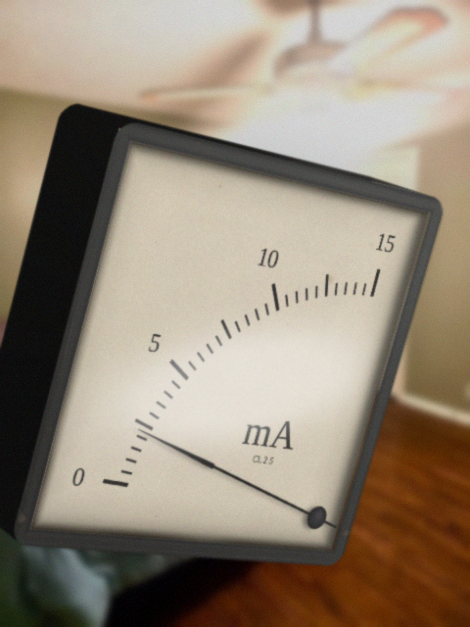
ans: {"value": 2.25, "unit": "mA"}
